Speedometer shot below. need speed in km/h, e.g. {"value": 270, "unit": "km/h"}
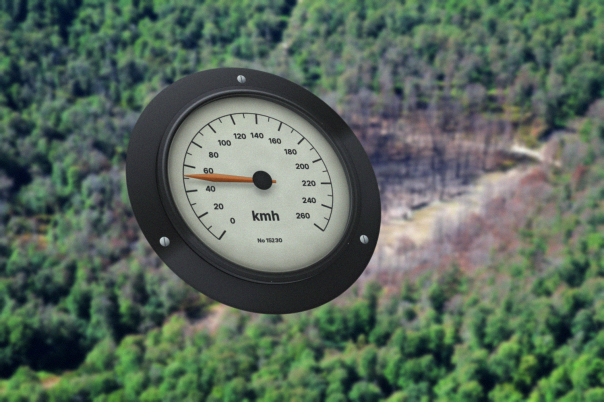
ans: {"value": 50, "unit": "km/h"}
